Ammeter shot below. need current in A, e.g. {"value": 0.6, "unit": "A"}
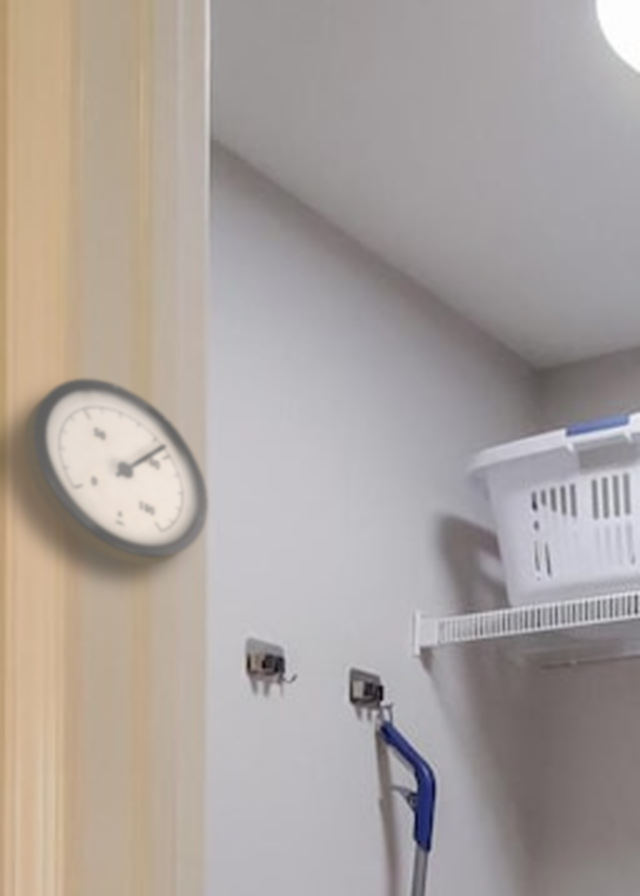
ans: {"value": 95, "unit": "A"}
